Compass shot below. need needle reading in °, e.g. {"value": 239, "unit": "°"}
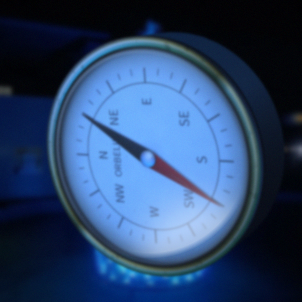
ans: {"value": 210, "unit": "°"}
